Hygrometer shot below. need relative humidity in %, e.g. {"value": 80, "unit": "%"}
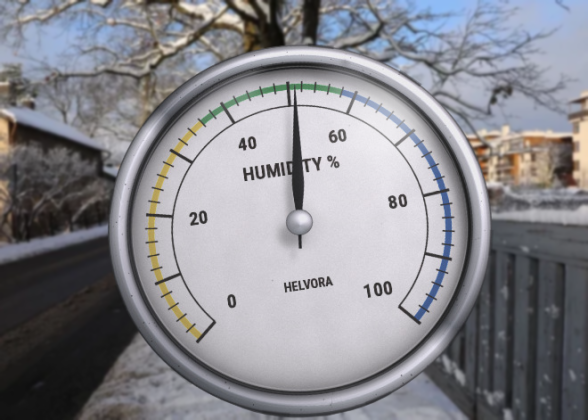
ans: {"value": 51, "unit": "%"}
